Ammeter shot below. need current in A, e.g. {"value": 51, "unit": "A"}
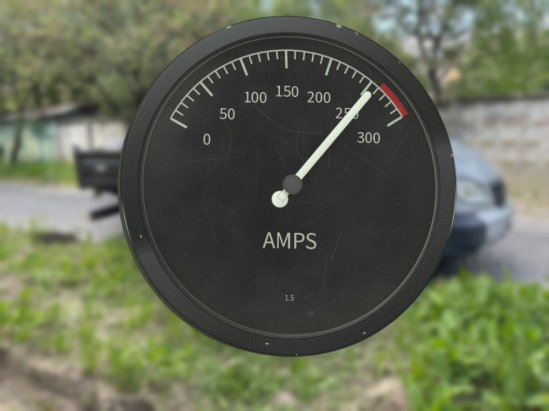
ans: {"value": 255, "unit": "A"}
